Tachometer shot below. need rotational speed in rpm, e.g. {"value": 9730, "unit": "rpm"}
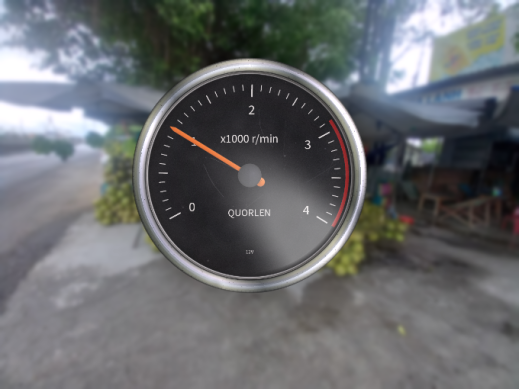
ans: {"value": 1000, "unit": "rpm"}
